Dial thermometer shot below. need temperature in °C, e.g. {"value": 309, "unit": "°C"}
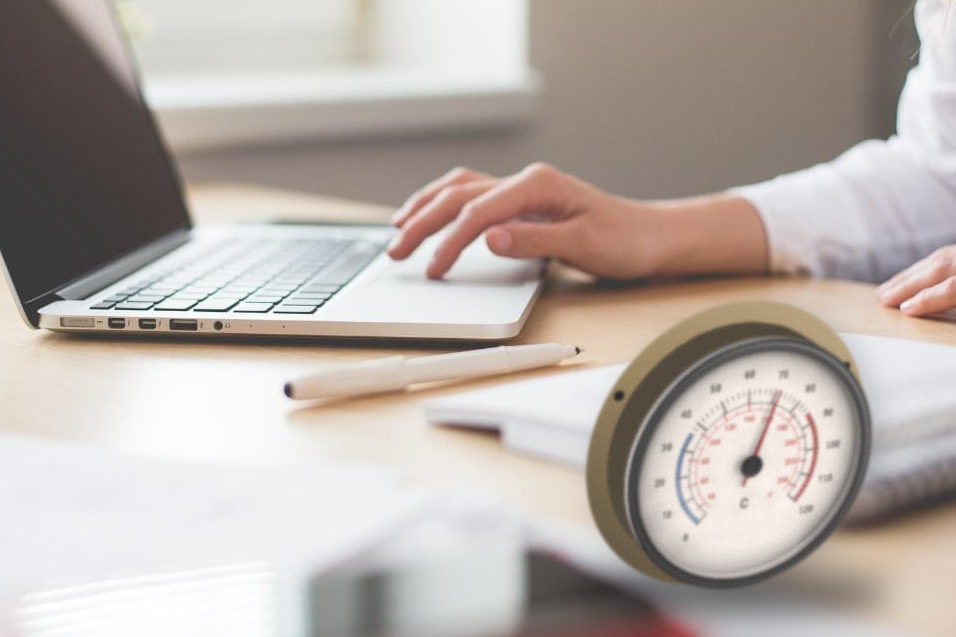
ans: {"value": 70, "unit": "°C"}
